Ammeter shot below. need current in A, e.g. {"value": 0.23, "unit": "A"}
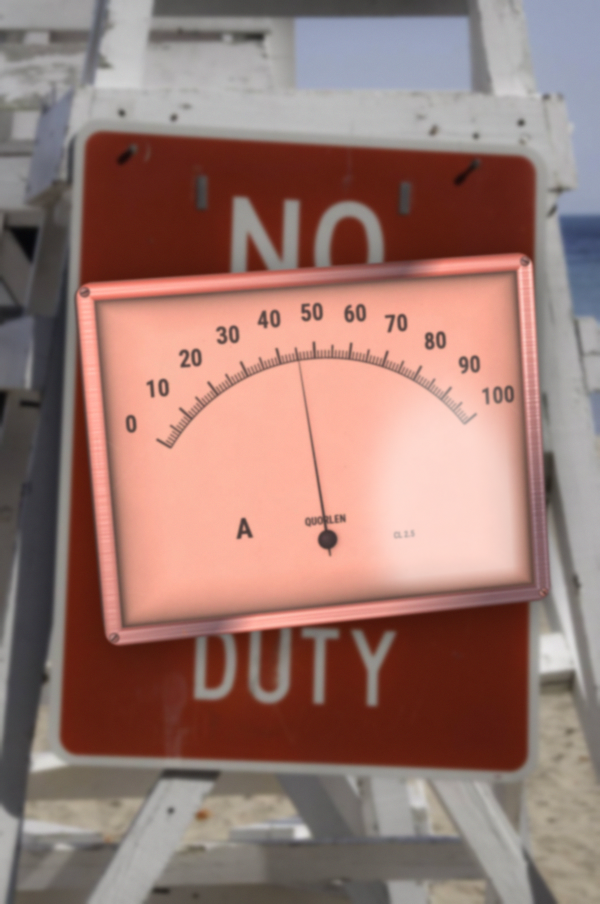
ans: {"value": 45, "unit": "A"}
